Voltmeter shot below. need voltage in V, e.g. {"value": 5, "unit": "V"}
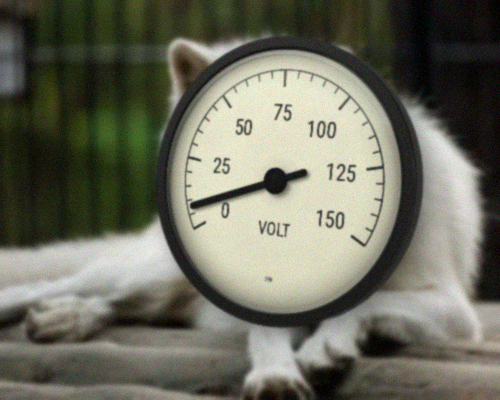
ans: {"value": 7.5, "unit": "V"}
